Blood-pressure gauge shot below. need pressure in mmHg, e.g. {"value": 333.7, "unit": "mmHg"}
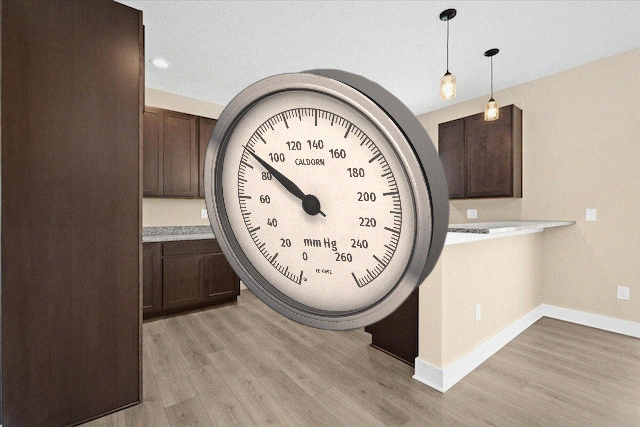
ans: {"value": 90, "unit": "mmHg"}
